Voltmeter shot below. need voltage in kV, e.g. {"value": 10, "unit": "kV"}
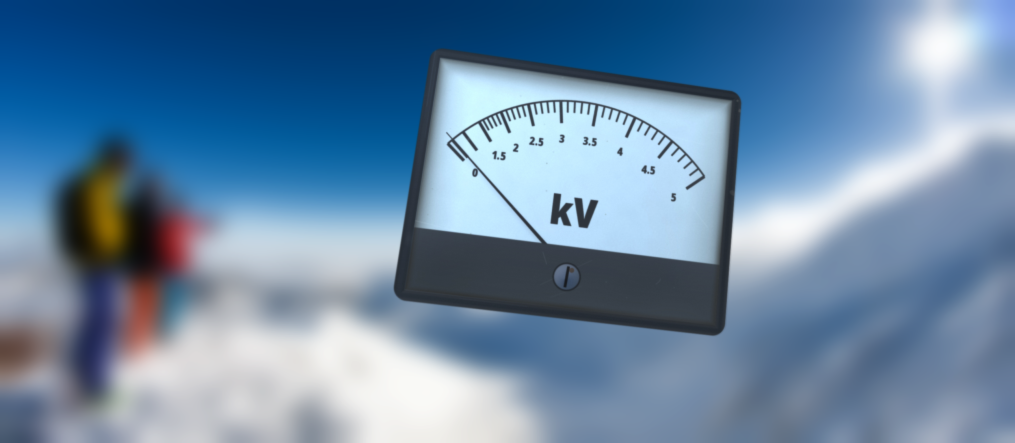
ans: {"value": 0.5, "unit": "kV"}
